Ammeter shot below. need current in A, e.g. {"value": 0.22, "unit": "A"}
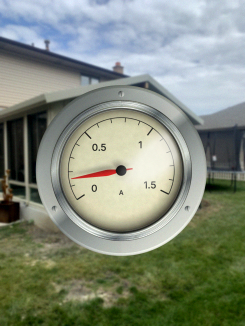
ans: {"value": 0.15, "unit": "A"}
